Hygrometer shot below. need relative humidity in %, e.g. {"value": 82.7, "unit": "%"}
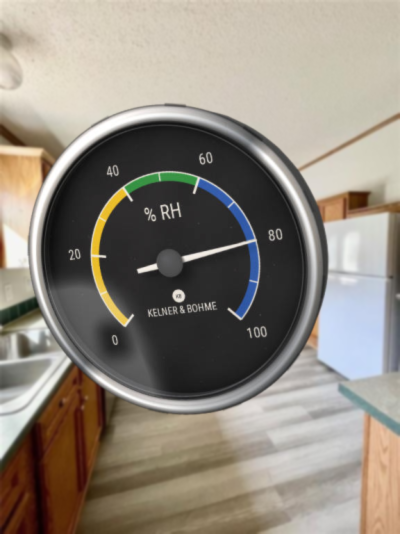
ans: {"value": 80, "unit": "%"}
